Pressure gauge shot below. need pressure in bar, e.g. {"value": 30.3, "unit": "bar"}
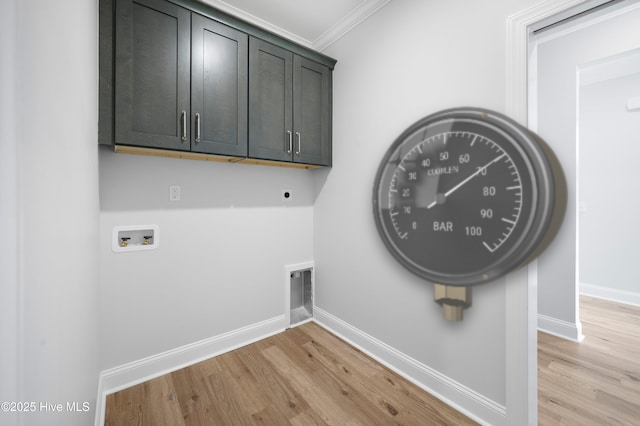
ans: {"value": 70, "unit": "bar"}
